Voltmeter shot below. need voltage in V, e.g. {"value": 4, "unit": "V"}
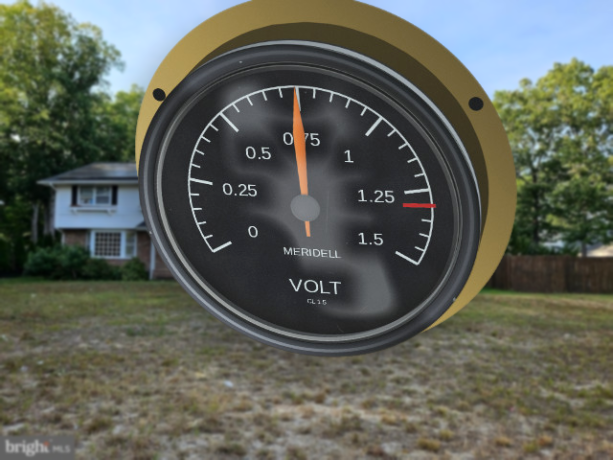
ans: {"value": 0.75, "unit": "V"}
